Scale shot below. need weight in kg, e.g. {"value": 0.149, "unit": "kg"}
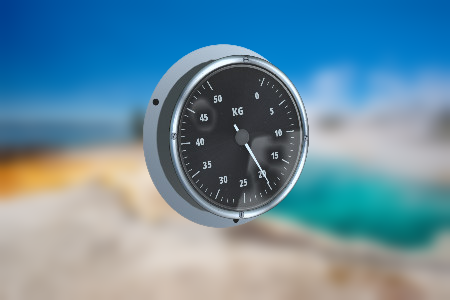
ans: {"value": 20, "unit": "kg"}
